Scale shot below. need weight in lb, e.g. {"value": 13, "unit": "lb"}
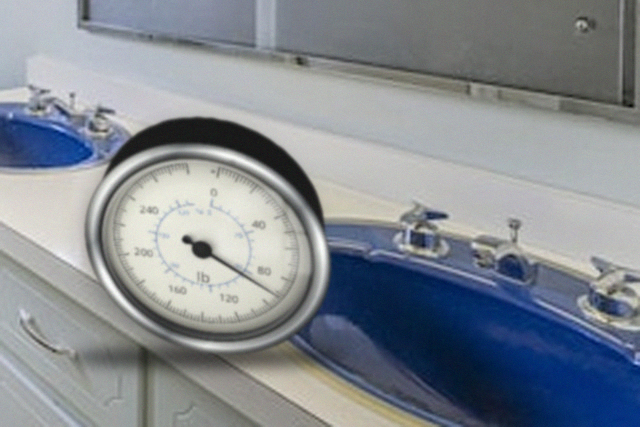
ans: {"value": 90, "unit": "lb"}
